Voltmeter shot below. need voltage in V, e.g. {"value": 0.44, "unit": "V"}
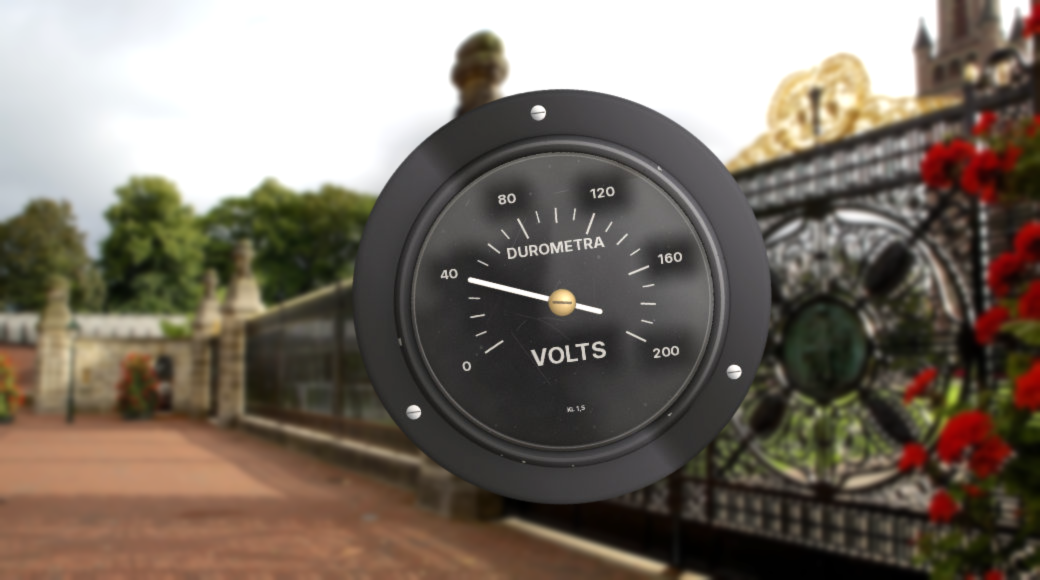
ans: {"value": 40, "unit": "V"}
